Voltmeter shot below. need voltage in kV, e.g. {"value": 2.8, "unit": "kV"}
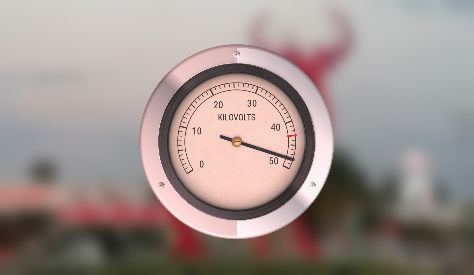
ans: {"value": 48, "unit": "kV"}
